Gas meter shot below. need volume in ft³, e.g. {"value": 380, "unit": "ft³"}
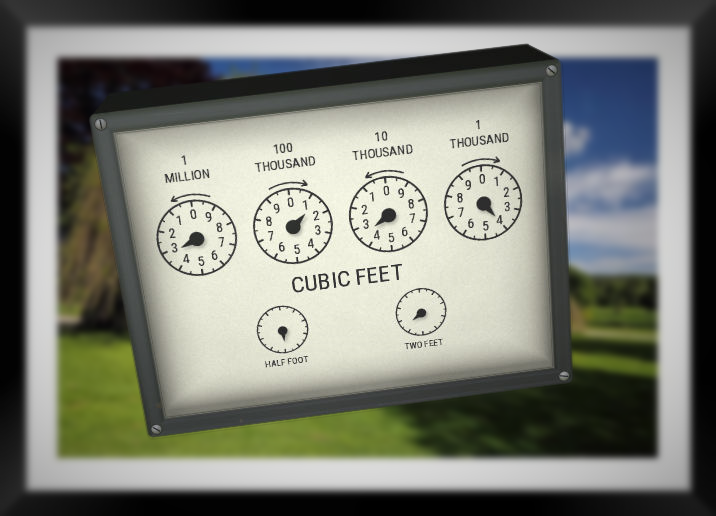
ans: {"value": 313400, "unit": "ft³"}
